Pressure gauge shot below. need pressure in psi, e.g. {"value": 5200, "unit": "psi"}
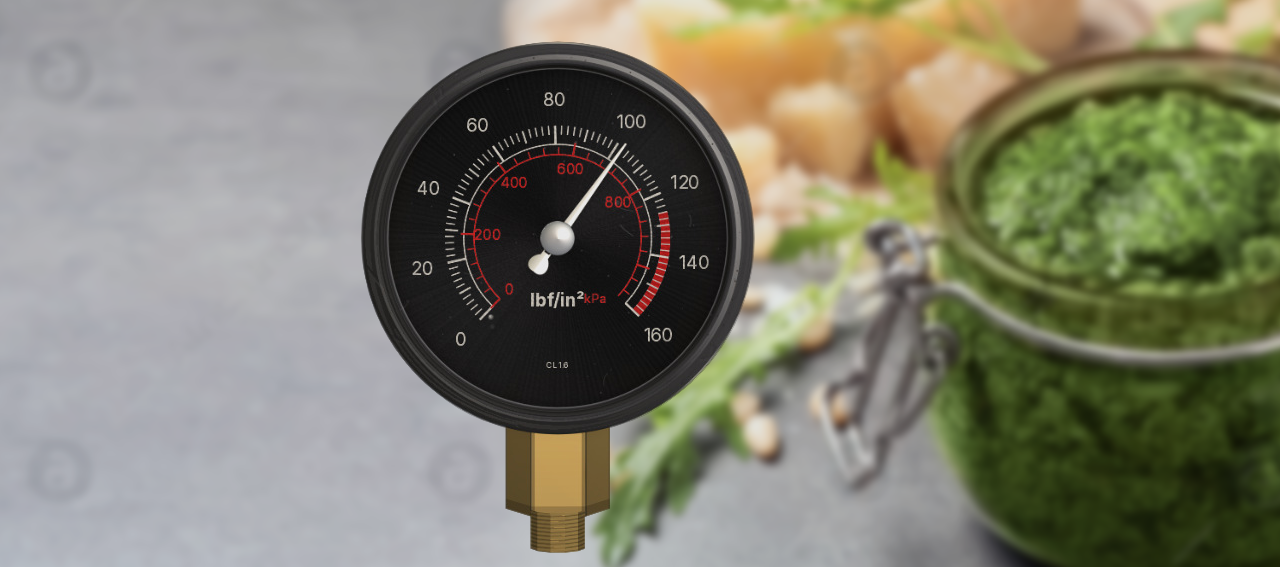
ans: {"value": 102, "unit": "psi"}
